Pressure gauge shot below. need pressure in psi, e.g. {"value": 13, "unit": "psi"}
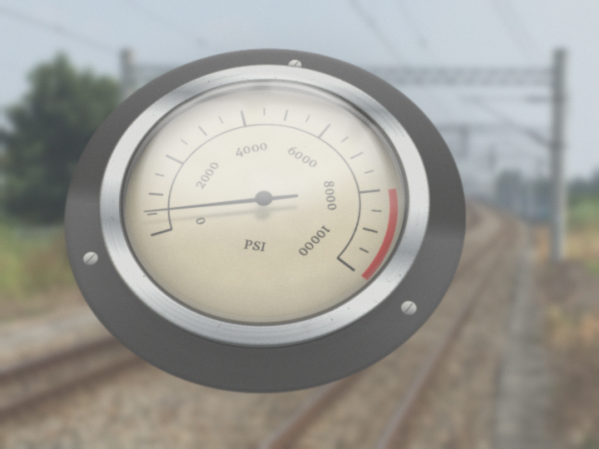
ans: {"value": 500, "unit": "psi"}
